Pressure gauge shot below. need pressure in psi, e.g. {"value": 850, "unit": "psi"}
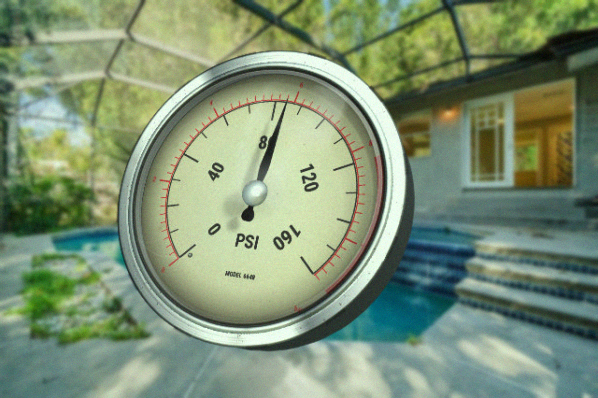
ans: {"value": 85, "unit": "psi"}
